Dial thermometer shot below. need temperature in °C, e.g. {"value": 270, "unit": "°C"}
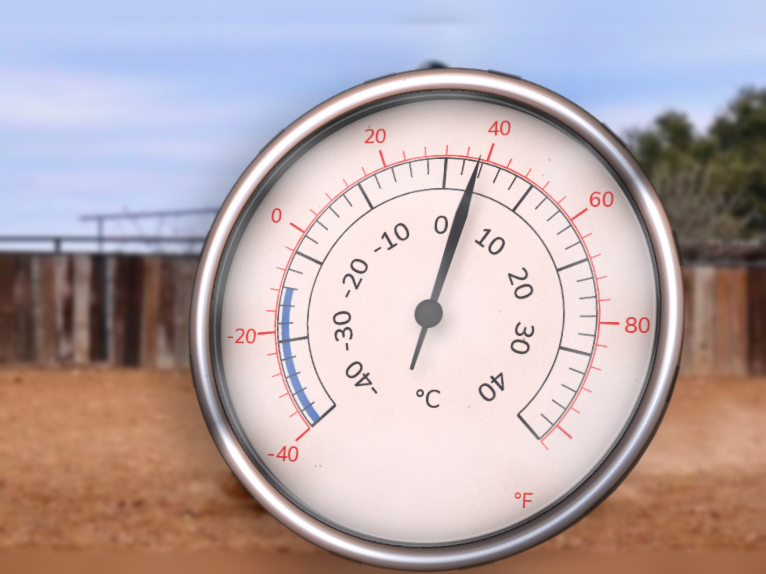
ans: {"value": 4, "unit": "°C"}
